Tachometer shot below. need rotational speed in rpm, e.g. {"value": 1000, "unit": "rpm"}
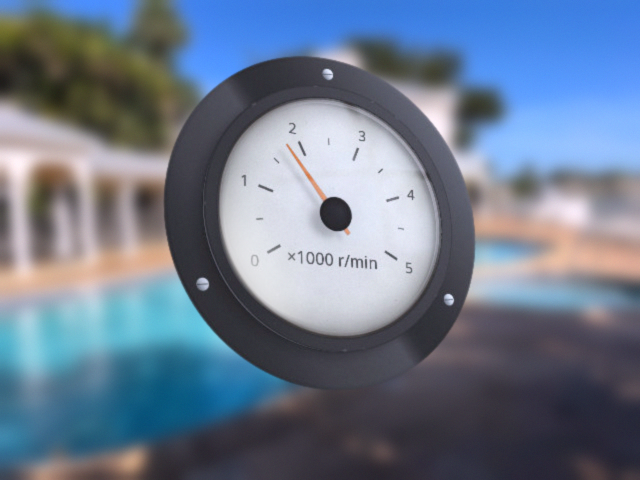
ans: {"value": 1750, "unit": "rpm"}
